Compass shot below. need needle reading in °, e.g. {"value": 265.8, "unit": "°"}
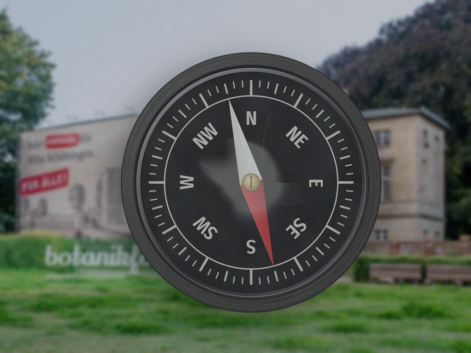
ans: {"value": 165, "unit": "°"}
